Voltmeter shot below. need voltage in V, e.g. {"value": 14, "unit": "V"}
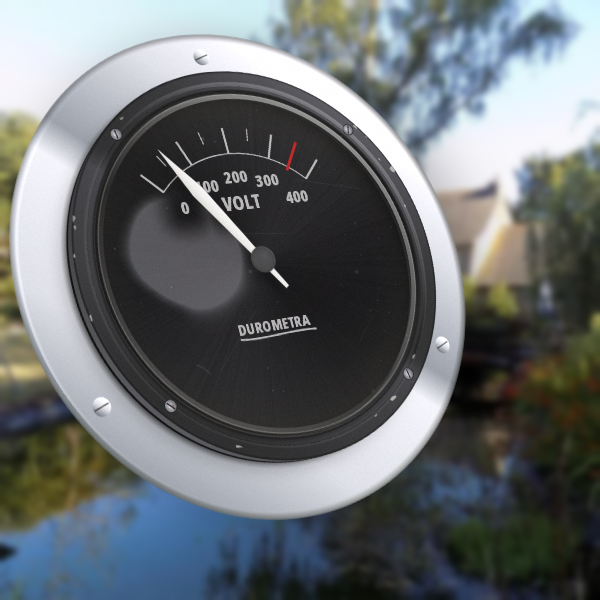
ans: {"value": 50, "unit": "V"}
